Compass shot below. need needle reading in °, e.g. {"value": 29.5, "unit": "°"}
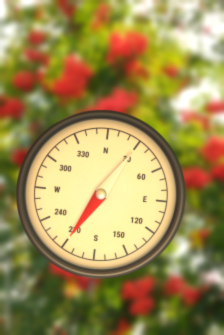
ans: {"value": 210, "unit": "°"}
